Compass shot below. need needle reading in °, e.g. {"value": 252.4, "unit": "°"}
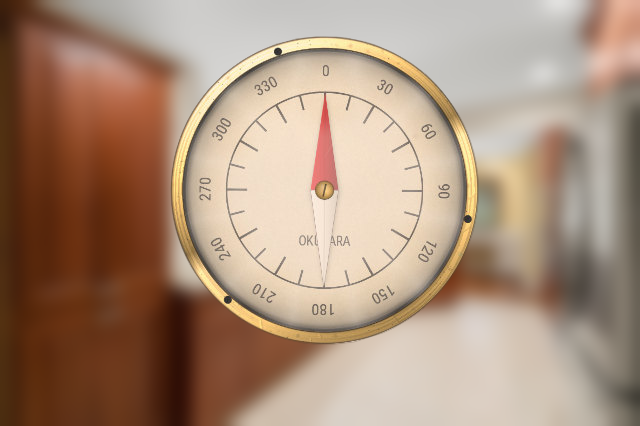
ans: {"value": 0, "unit": "°"}
